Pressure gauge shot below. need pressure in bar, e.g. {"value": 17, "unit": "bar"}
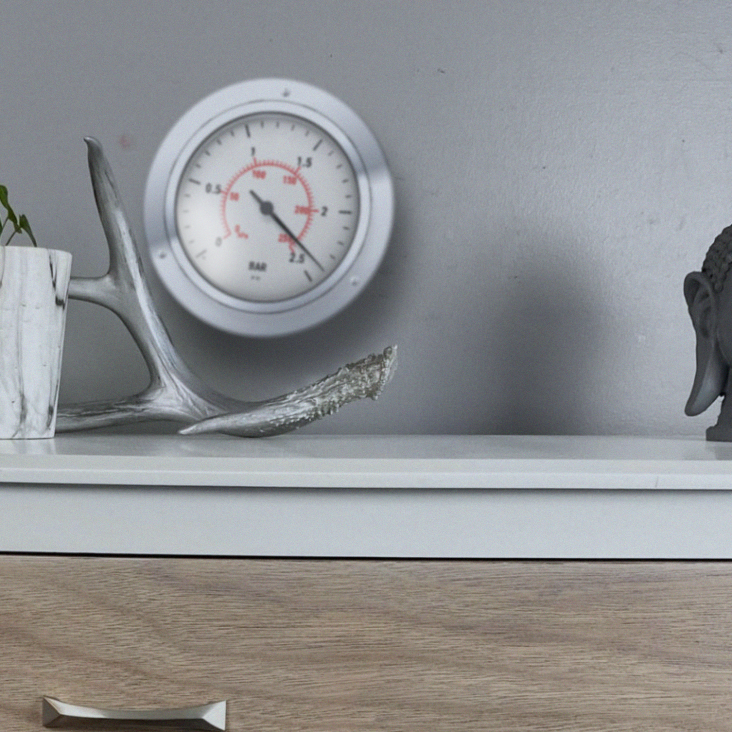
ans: {"value": 2.4, "unit": "bar"}
